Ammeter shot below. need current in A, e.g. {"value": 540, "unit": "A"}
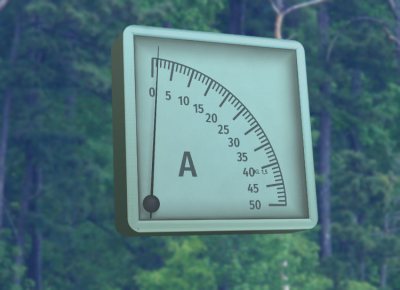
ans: {"value": 1, "unit": "A"}
